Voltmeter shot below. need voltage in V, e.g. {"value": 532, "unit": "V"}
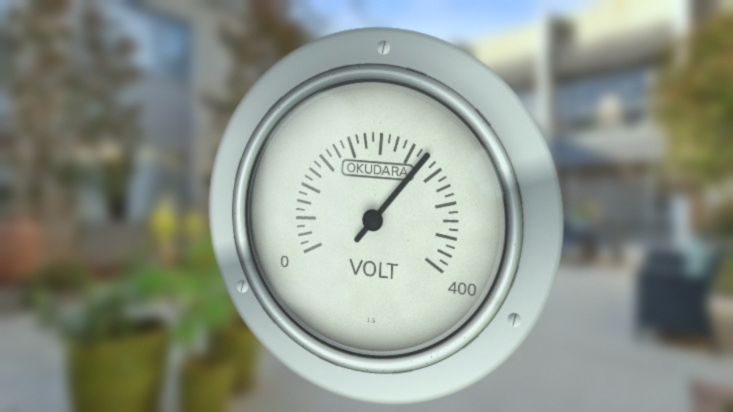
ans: {"value": 260, "unit": "V"}
